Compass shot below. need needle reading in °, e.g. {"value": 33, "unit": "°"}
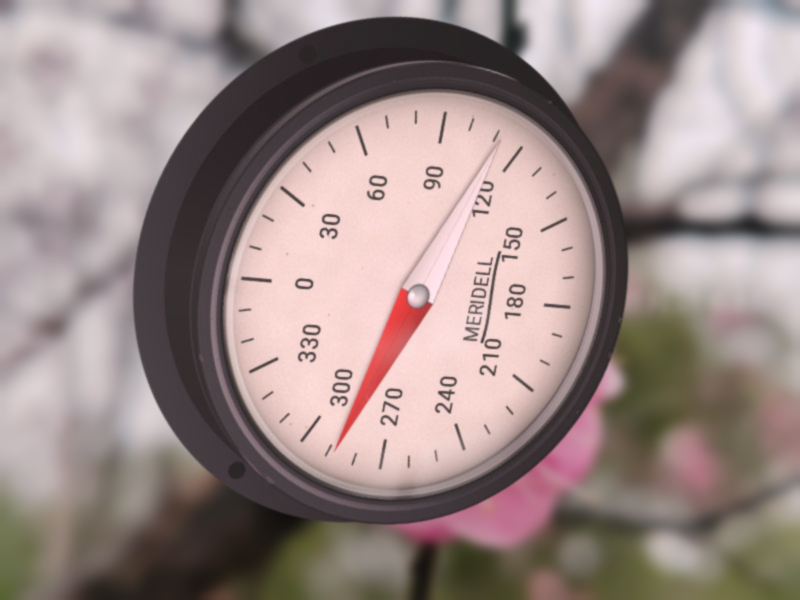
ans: {"value": 290, "unit": "°"}
